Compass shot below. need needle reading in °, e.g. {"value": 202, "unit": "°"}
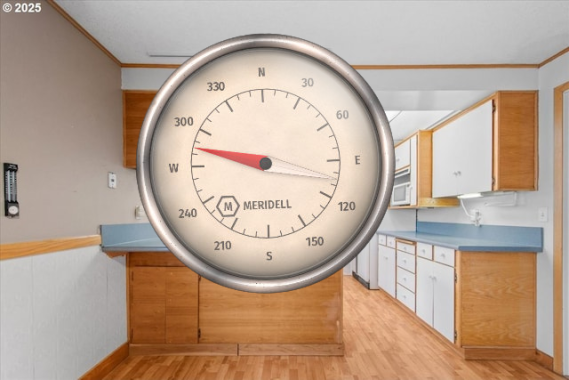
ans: {"value": 285, "unit": "°"}
